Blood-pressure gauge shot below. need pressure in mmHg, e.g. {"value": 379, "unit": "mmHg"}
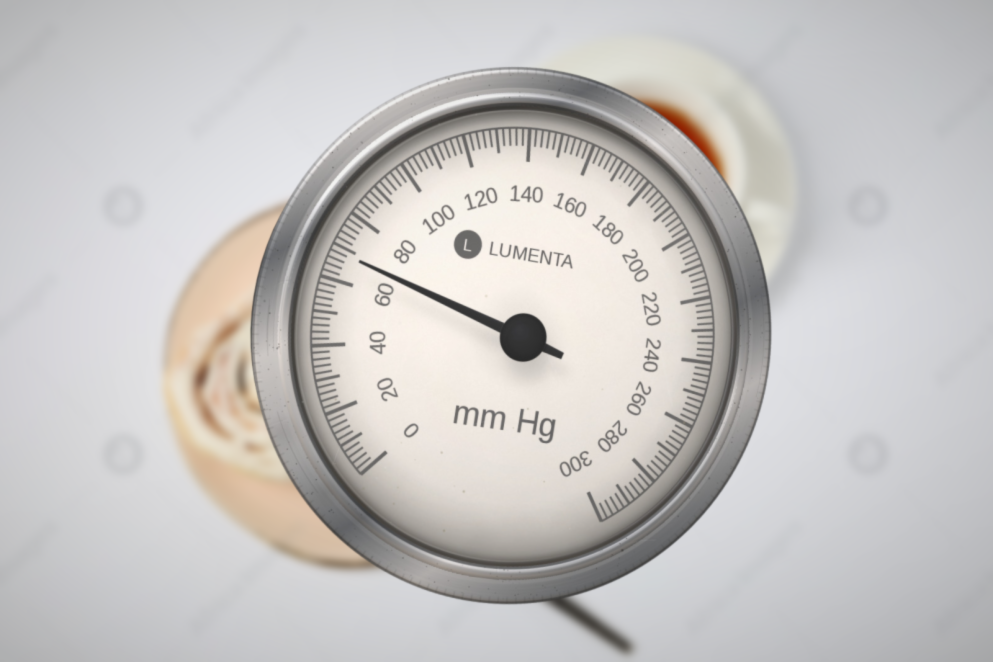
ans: {"value": 68, "unit": "mmHg"}
